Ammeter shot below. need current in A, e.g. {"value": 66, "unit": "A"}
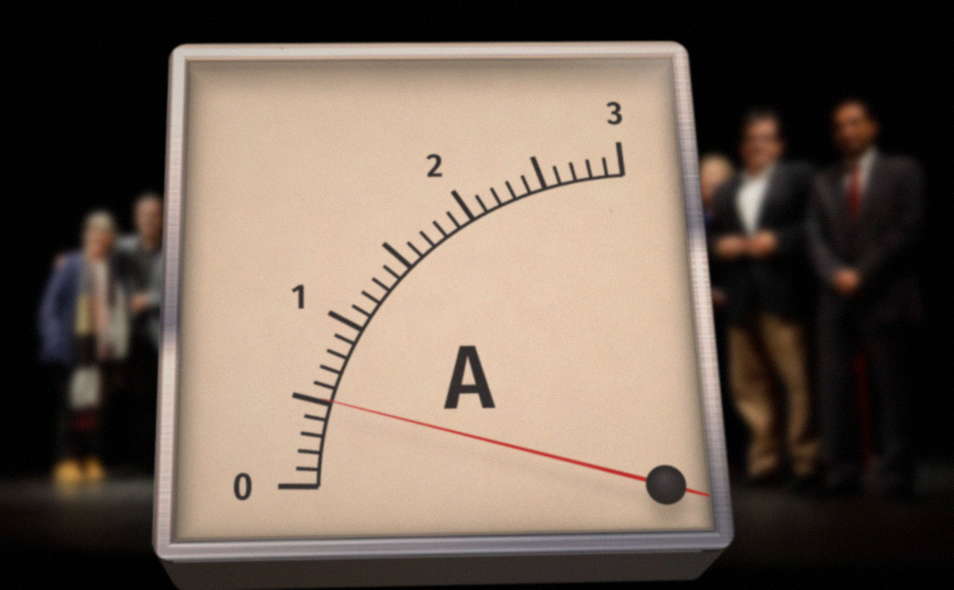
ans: {"value": 0.5, "unit": "A"}
